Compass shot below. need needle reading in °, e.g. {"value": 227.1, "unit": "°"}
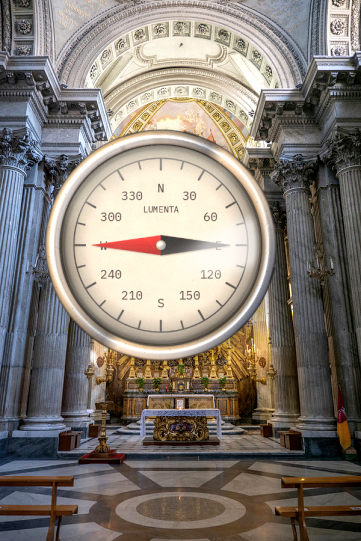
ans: {"value": 270, "unit": "°"}
